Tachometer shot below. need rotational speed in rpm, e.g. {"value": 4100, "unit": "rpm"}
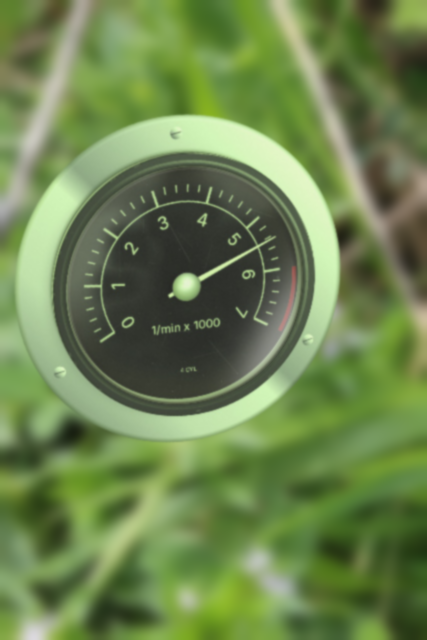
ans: {"value": 5400, "unit": "rpm"}
